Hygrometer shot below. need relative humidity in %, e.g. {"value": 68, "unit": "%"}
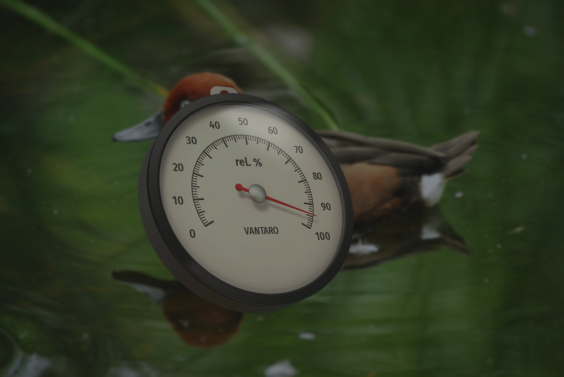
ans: {"value": 95, "unit": "%"}
